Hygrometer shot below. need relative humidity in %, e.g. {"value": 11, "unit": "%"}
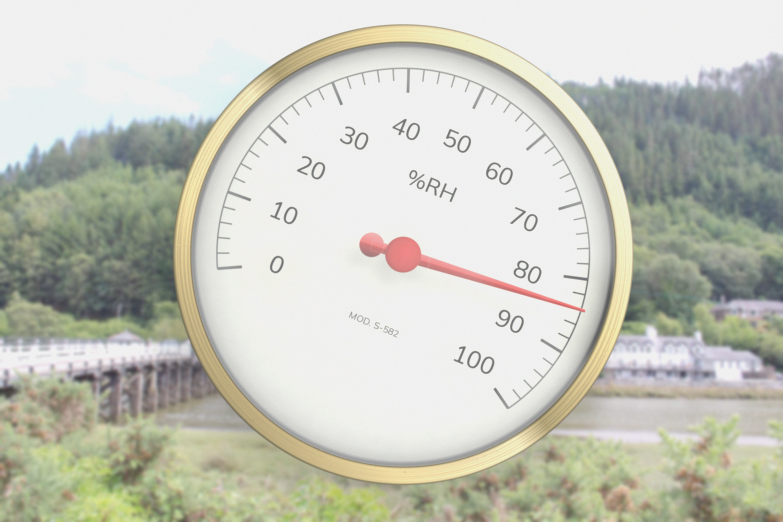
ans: {"value": 84, "unit": "%"}
